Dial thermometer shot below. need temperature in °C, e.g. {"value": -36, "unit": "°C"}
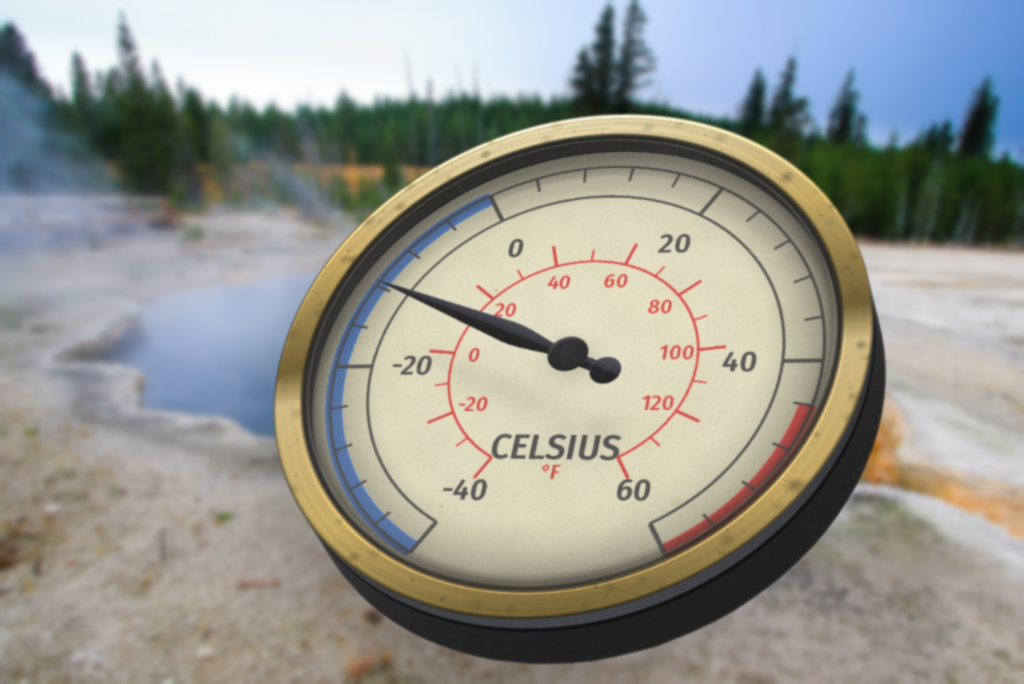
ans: {"value": -12, "unit": "°C"}
